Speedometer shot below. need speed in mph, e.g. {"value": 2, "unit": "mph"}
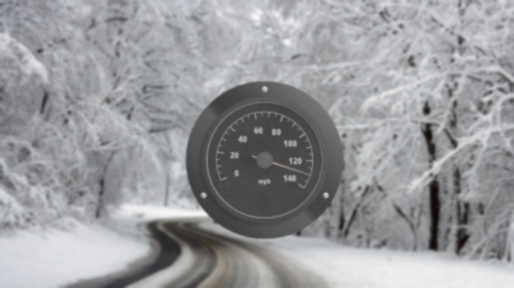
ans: {"value": 130, "unit": "mph"}
